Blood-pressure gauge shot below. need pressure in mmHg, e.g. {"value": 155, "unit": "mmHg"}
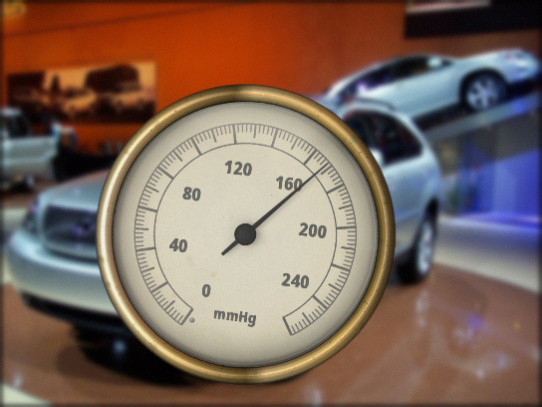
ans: {"value": 168, "unit": "mmHg"}
